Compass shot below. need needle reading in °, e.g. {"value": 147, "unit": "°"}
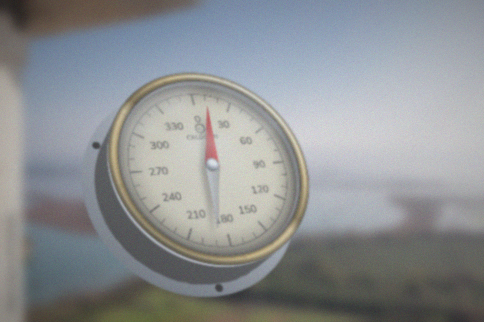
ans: {"value": 10, "unit": "°"}
